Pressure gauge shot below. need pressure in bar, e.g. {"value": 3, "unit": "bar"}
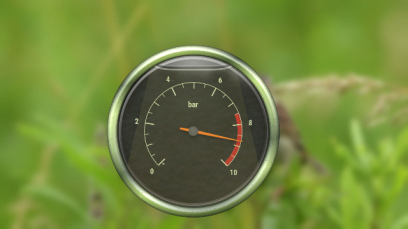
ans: {"value": 8.75, "unit": "bar"}
